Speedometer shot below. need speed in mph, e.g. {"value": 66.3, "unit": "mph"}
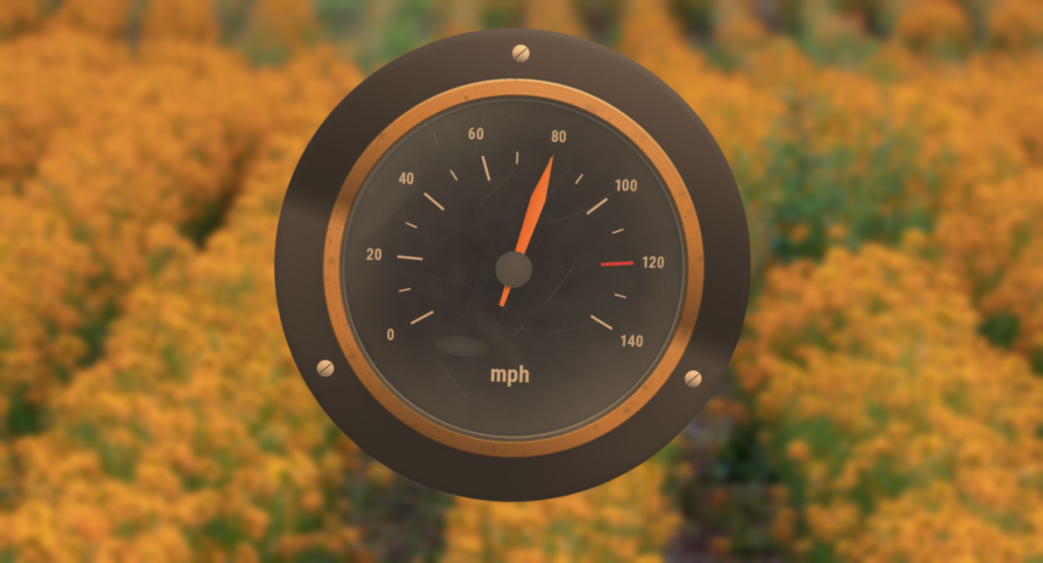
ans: {"value": 80, "unit": "mph"}
